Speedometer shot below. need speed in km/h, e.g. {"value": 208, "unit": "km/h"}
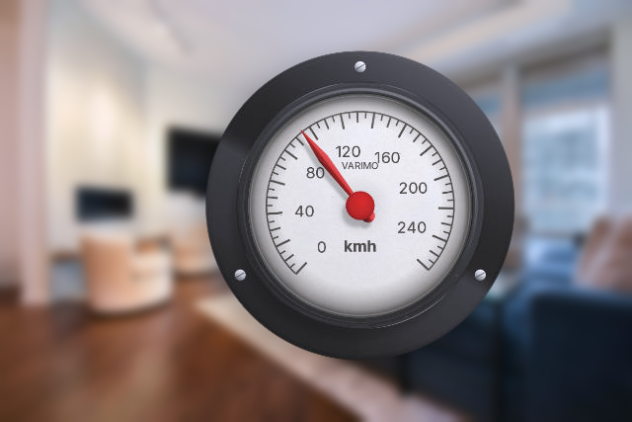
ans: {"value": 95, "unit": "km/h"}
